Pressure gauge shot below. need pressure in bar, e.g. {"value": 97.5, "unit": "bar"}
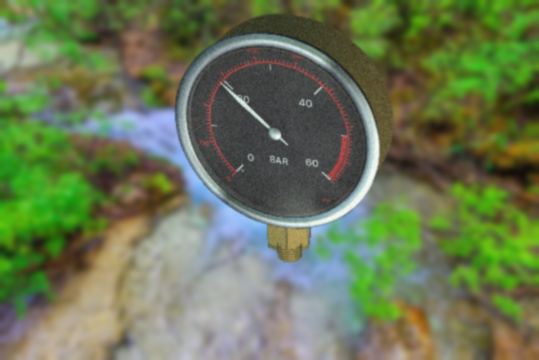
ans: {"value": 20, "unit": "bar"}
